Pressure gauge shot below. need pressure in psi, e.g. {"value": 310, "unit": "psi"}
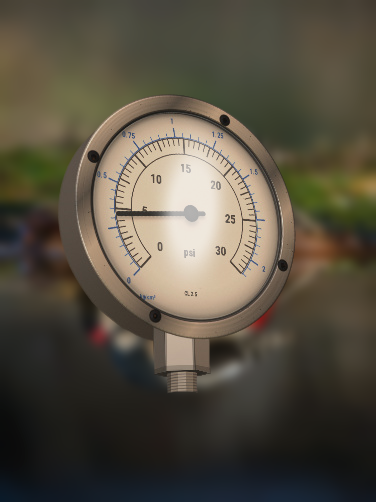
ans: {"value": 4.5, "unit": "psi"}
